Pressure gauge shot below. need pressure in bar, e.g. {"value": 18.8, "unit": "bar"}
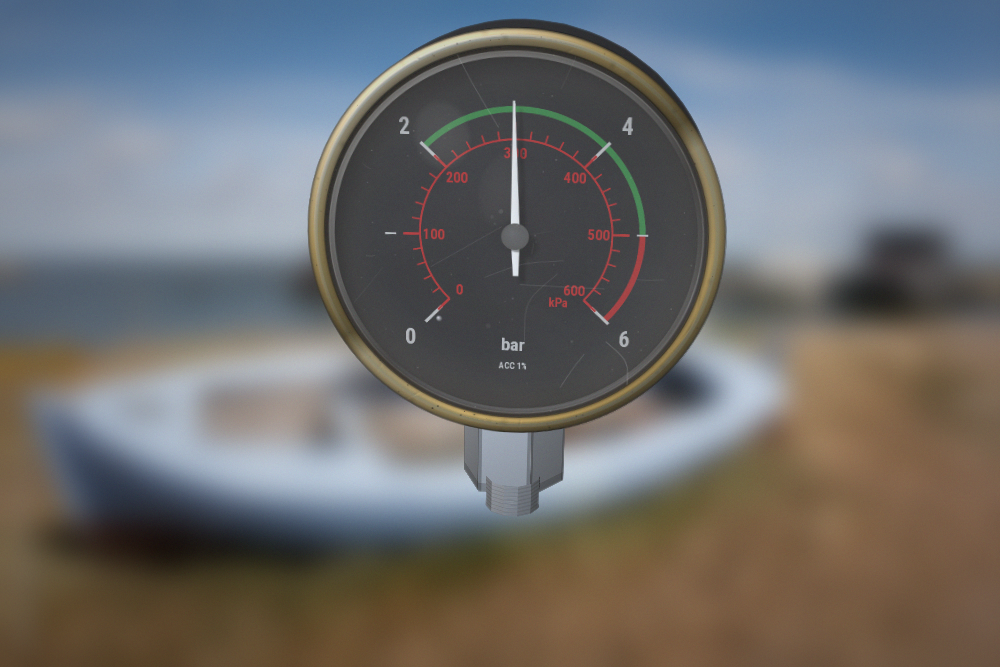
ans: {"value": 3, "unit": "bar"}
